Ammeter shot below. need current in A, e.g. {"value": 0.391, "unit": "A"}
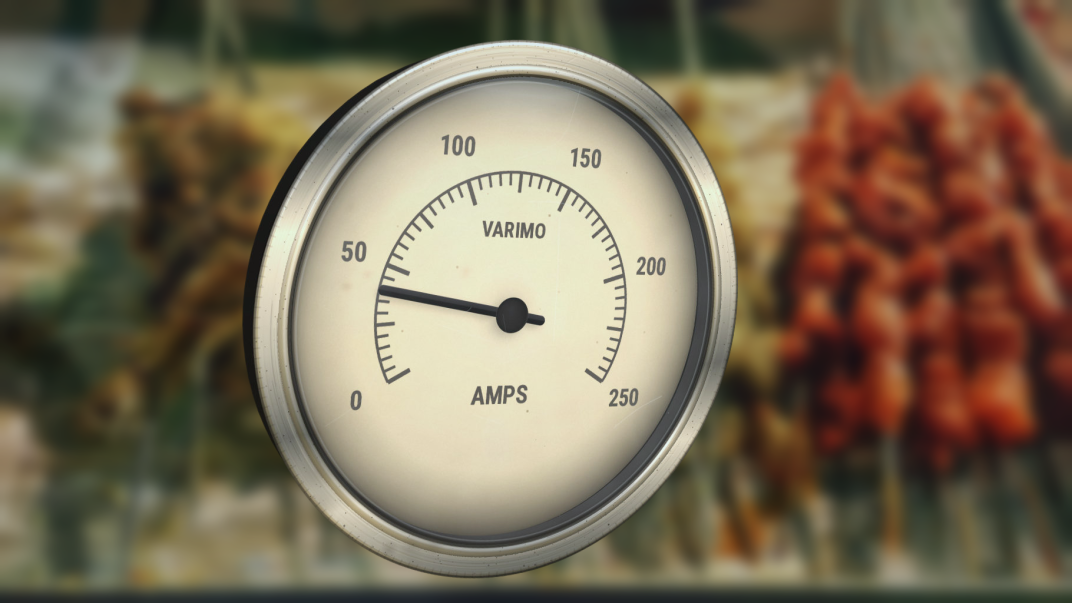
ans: {"value": 40, "unit": "A"}
